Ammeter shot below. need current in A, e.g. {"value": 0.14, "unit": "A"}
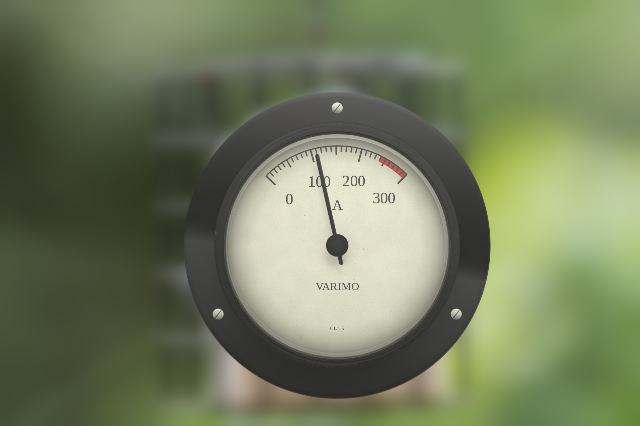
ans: {"value": 110, "unit": "A"}
